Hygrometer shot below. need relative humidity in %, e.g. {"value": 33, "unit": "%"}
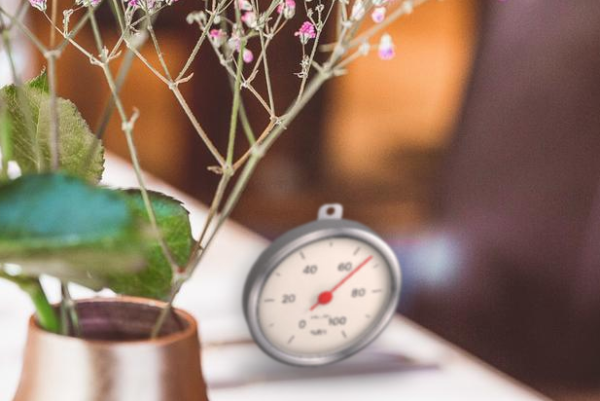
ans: {"value": 65, "unit": "%"}
